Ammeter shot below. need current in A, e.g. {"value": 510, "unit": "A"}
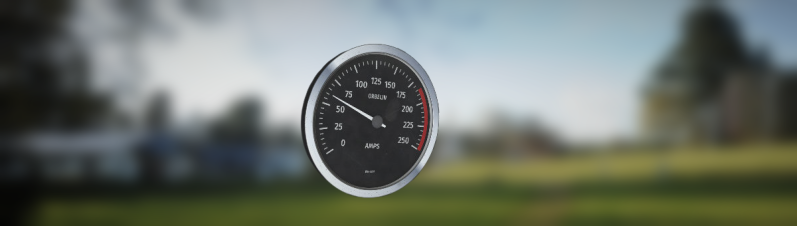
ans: {"value": 60, "unit": "A"}
